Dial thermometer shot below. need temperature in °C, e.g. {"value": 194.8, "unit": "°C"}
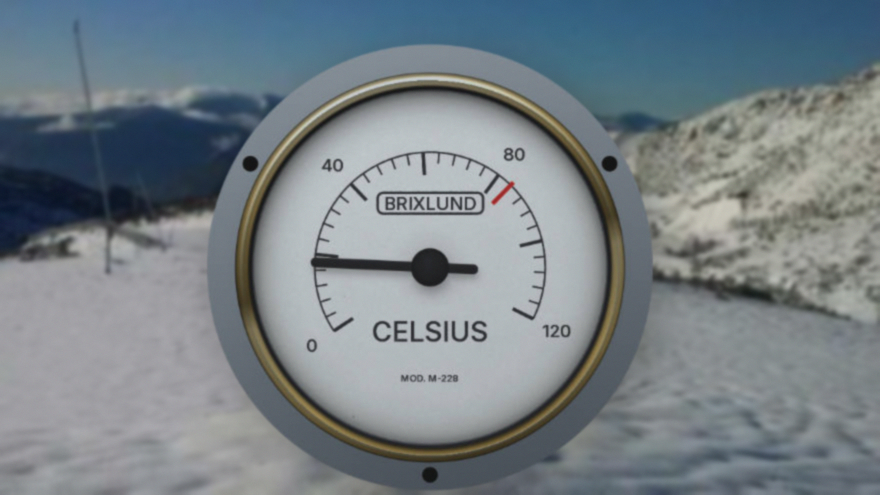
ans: {"value": 18, "unit": "°C"}
